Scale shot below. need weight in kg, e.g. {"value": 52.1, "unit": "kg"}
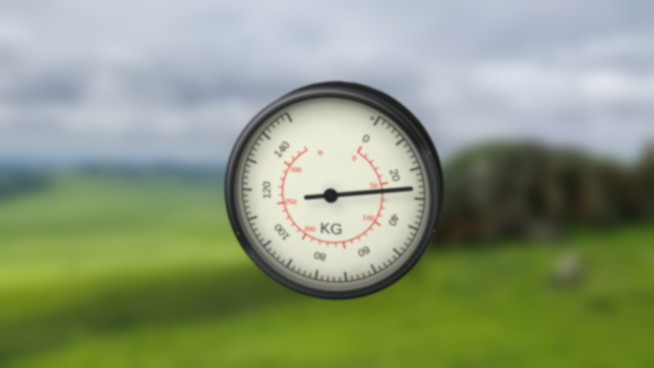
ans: {"value": 26, "unit": "kg"}
